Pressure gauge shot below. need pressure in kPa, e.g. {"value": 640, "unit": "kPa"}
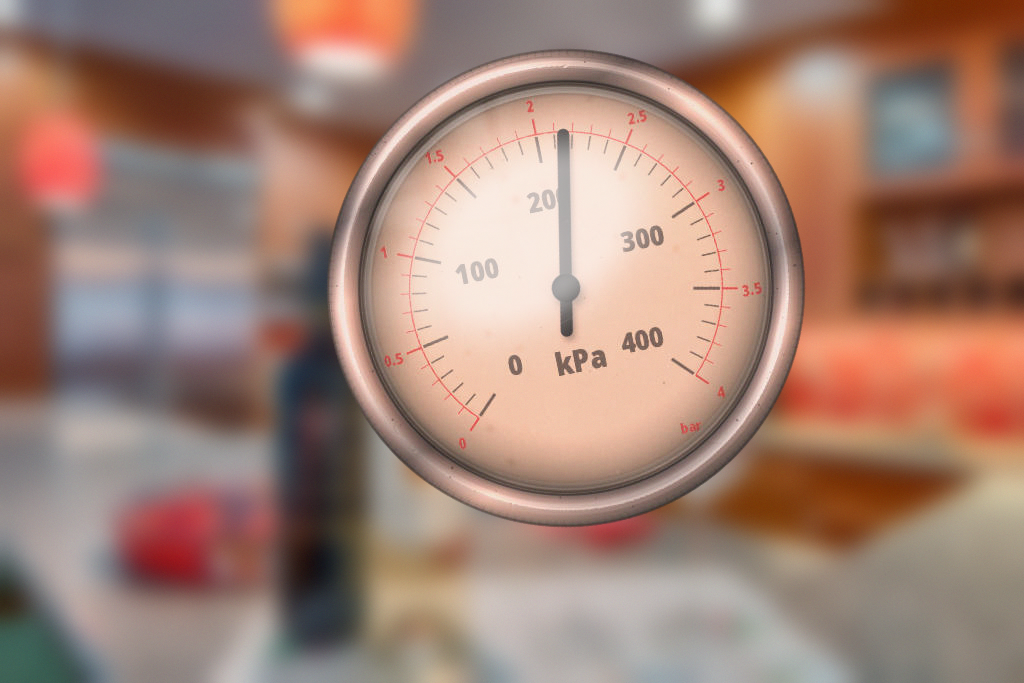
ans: {"value": 215, "unit": "kPa"}
